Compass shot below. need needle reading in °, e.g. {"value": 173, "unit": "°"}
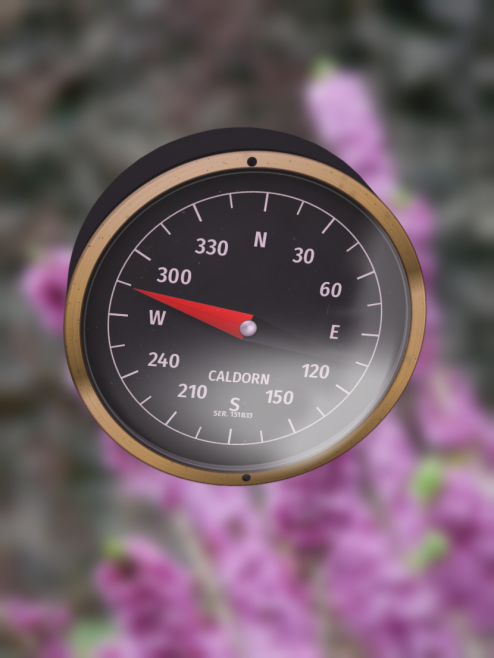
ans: {"value": 285, "unit": "°"}
